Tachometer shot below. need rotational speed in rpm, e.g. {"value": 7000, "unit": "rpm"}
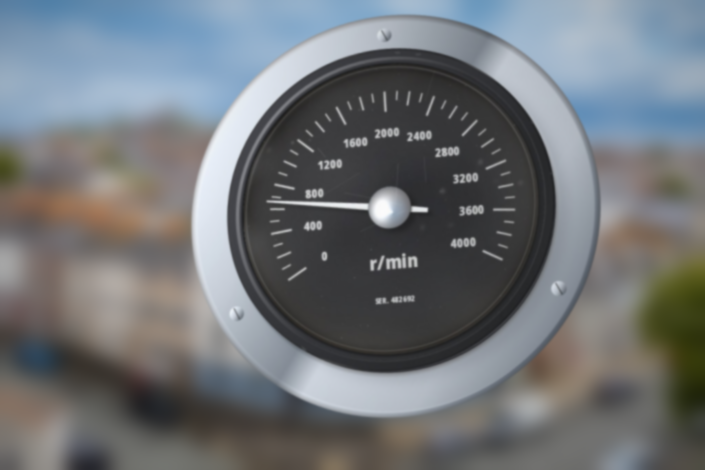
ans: {"value": 650, "unit": "rpm"}
